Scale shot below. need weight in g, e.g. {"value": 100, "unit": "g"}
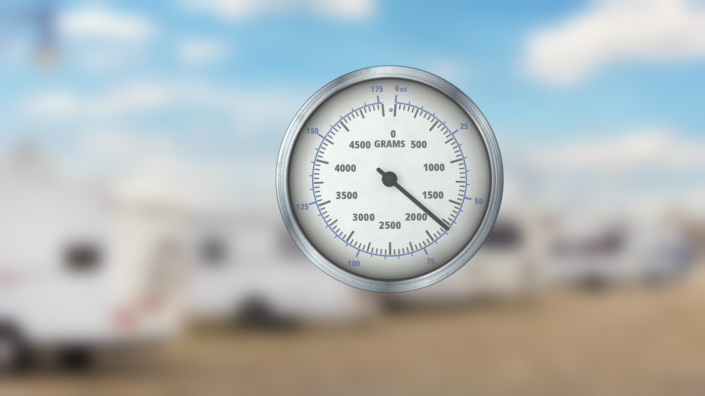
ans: {"value": 1800, "unit": "g"}
